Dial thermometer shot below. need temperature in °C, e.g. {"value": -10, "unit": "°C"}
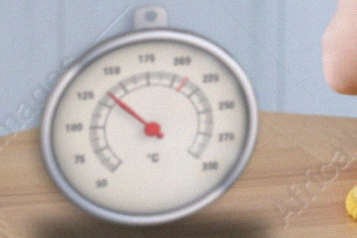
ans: {"value": 137.5, "unit": "°C"}
